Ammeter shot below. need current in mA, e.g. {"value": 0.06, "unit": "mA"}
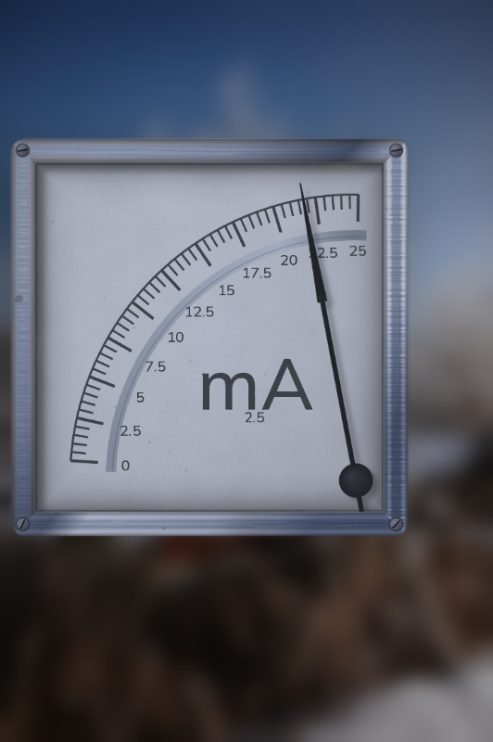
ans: {"value": 21.75, "unit": "mA"}
